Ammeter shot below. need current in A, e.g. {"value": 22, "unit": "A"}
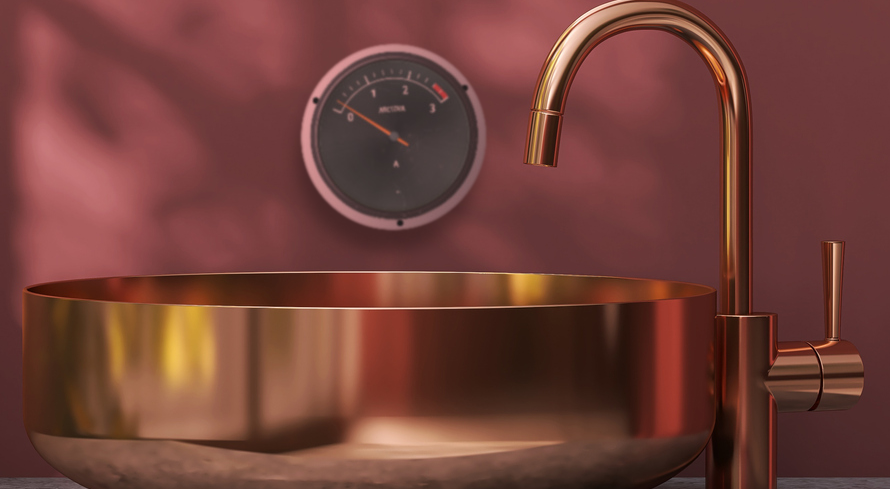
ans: {"value": 0.2, "unit": "A"}
